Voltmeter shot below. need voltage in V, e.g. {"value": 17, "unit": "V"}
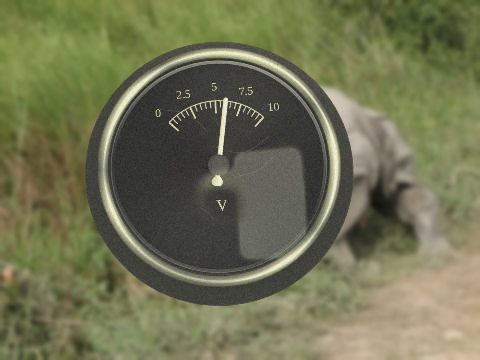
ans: {"value": 6, "unit": "V"}
